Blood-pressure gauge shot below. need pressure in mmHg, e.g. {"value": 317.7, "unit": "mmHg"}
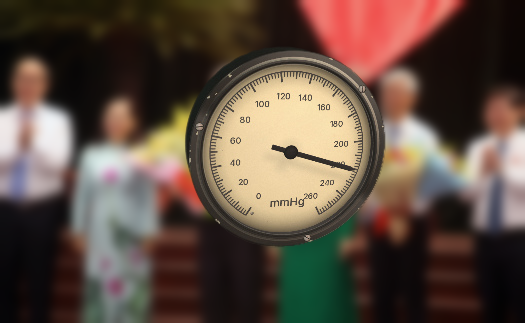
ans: {"value": 220, "unit": "mmHg"}
